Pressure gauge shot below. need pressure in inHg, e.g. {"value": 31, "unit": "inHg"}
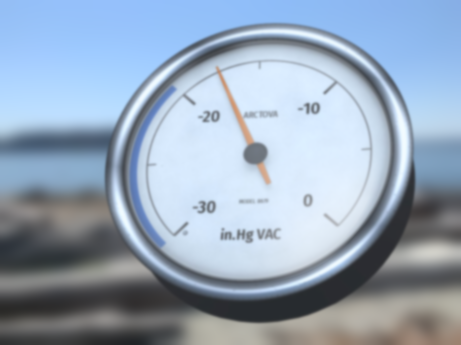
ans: {"value": -17.5, "unit": "inHg"}
